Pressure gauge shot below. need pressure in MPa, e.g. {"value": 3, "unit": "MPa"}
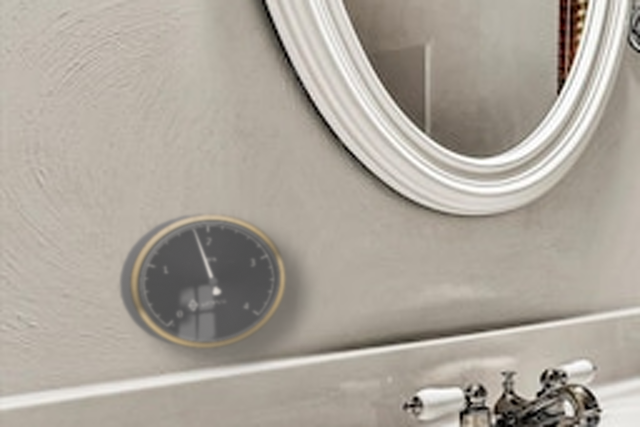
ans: {"value": 1.8, "unit": "MPa"}
